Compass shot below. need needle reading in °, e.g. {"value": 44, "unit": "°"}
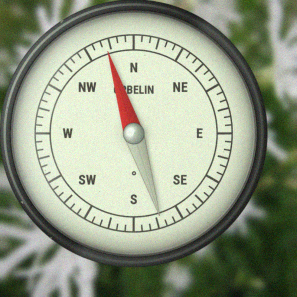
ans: {"value": 342.5, "unit": "°"}
